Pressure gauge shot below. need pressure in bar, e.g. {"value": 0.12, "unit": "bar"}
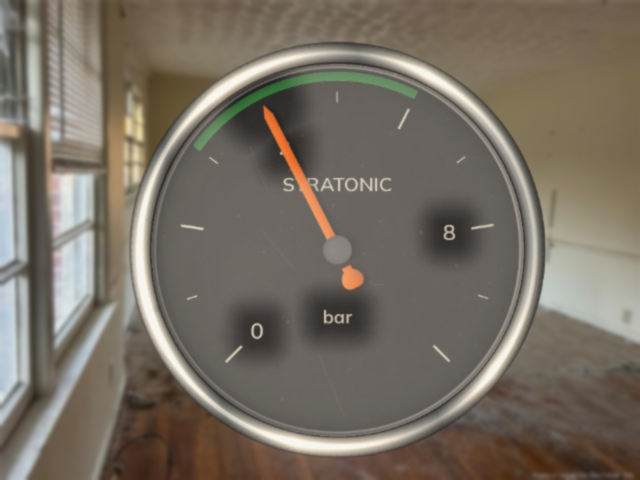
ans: {"value": 4, "unit": "bar"}
